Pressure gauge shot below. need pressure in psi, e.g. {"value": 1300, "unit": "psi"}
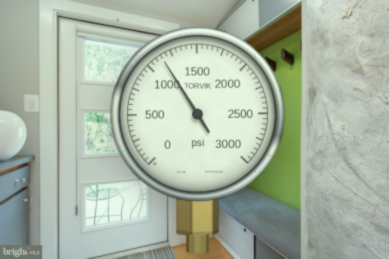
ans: {"value": 1150, "unit": "psi"}
